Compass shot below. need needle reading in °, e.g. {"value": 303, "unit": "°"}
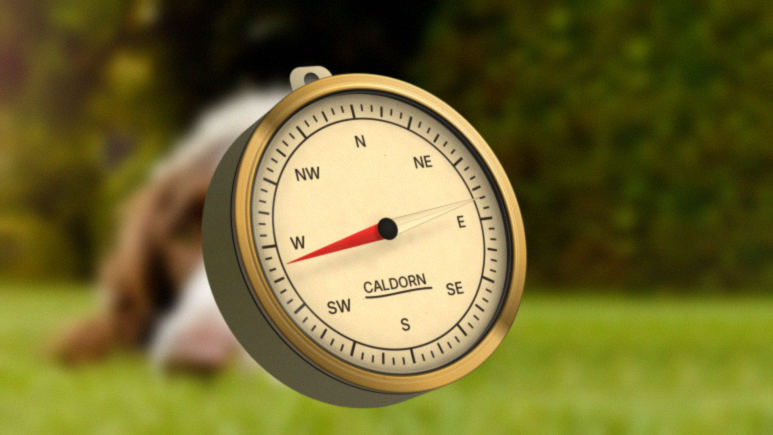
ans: {"value": 260, "unit": "°"}
